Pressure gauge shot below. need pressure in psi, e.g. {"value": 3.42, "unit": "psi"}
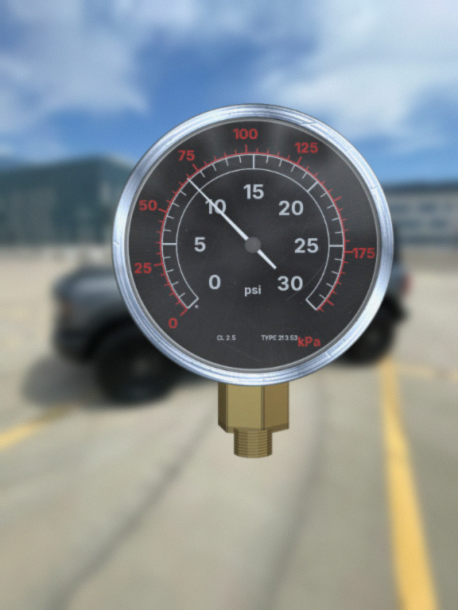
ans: {"value": 10, "unit": "psi"}
